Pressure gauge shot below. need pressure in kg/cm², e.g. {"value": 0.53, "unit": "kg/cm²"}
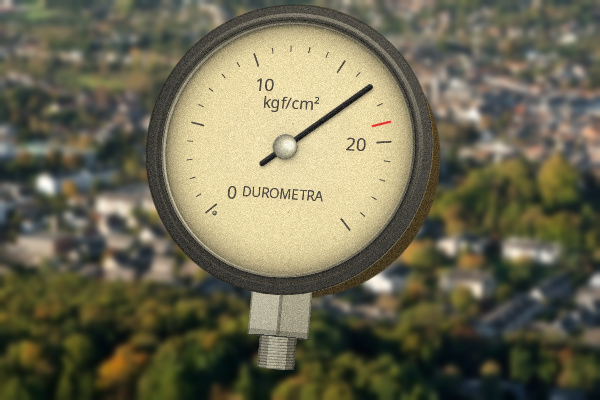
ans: {"value": 17, "unit": "kg/cm²"}
